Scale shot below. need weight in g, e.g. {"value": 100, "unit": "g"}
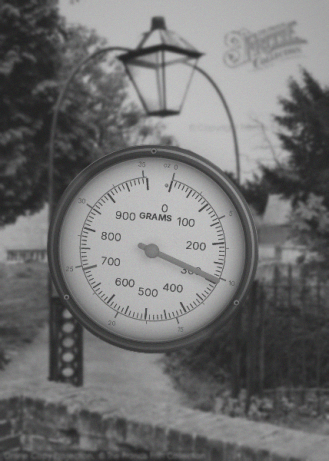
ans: {"value": 290, "unit": "g"}
